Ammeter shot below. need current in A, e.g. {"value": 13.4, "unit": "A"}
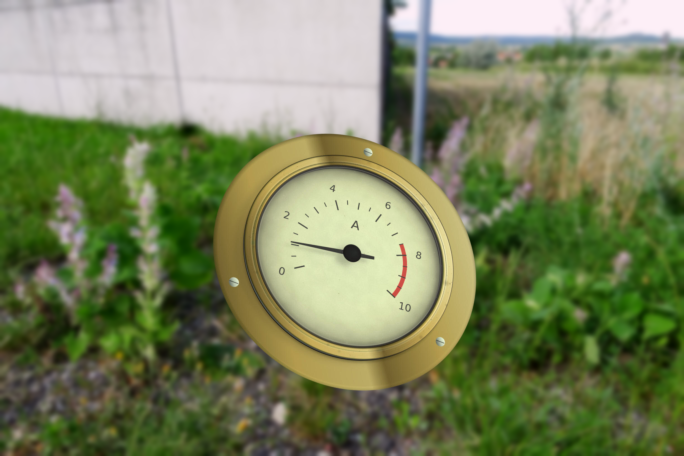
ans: {"value": 1, "unit": "A"}
